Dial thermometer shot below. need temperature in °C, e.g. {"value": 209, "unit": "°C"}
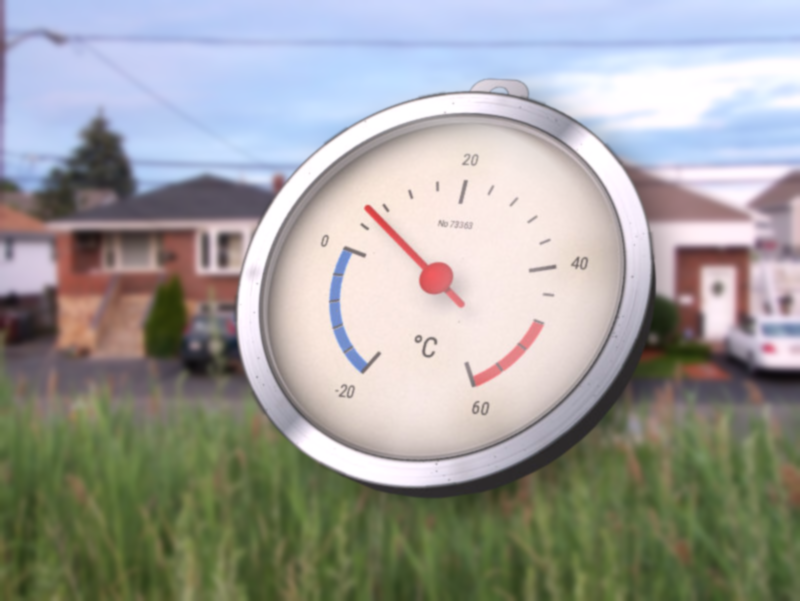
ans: {"value": 6, "unit": "°C"}
